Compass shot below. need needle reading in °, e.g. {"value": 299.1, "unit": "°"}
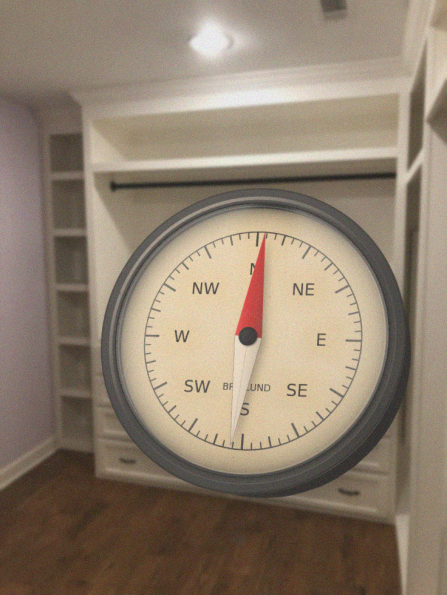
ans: {"value": 5, "unit": "°"}
